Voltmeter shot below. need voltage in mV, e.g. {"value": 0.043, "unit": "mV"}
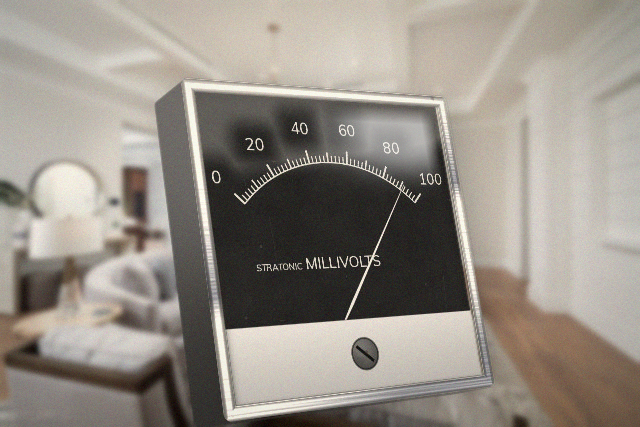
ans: {"value": 90, "unit": "mV"}
